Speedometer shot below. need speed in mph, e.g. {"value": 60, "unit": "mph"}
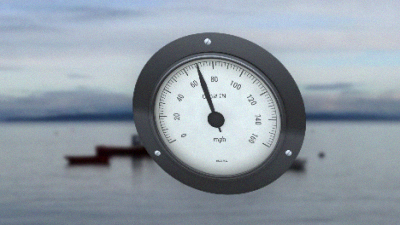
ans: {"value": 70, "unit": "mph"}
